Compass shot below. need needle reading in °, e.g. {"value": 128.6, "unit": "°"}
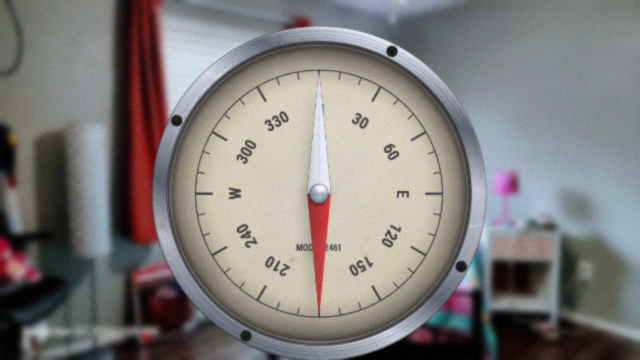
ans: {"value": 180, "unit": "°"}
